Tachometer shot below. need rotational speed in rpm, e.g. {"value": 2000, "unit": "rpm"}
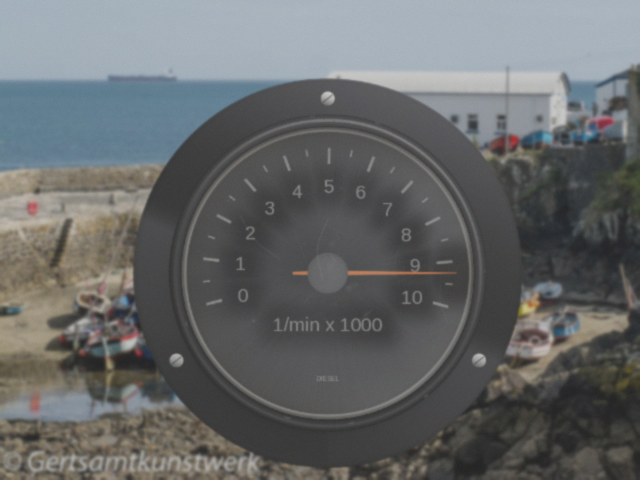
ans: {"value": 9250, "unit": "rpm"}
